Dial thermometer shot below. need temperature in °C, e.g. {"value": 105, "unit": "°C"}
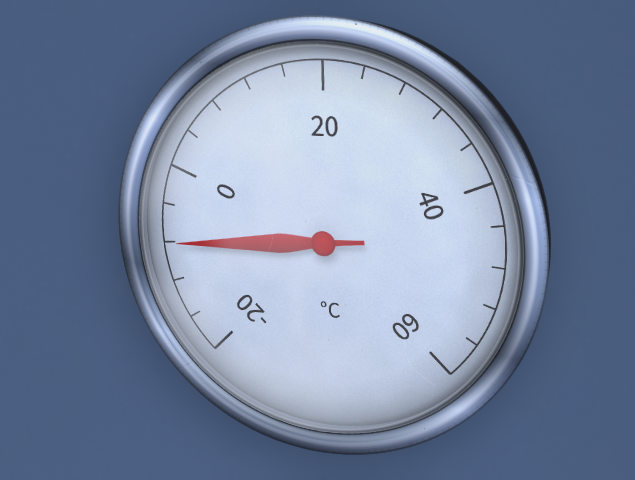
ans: {"value": -8, "unit": "°C"}
